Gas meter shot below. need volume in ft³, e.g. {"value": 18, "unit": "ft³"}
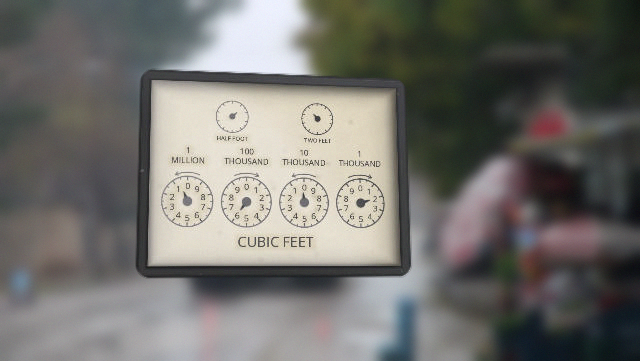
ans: {"value": 60200, "unit": "ft³"}
